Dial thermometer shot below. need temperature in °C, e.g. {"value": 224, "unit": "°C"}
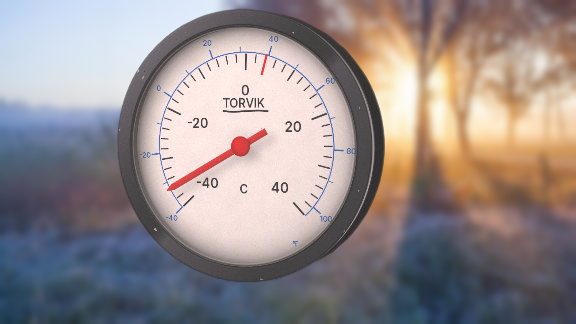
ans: {"value": -36, "unit": "°C"}
